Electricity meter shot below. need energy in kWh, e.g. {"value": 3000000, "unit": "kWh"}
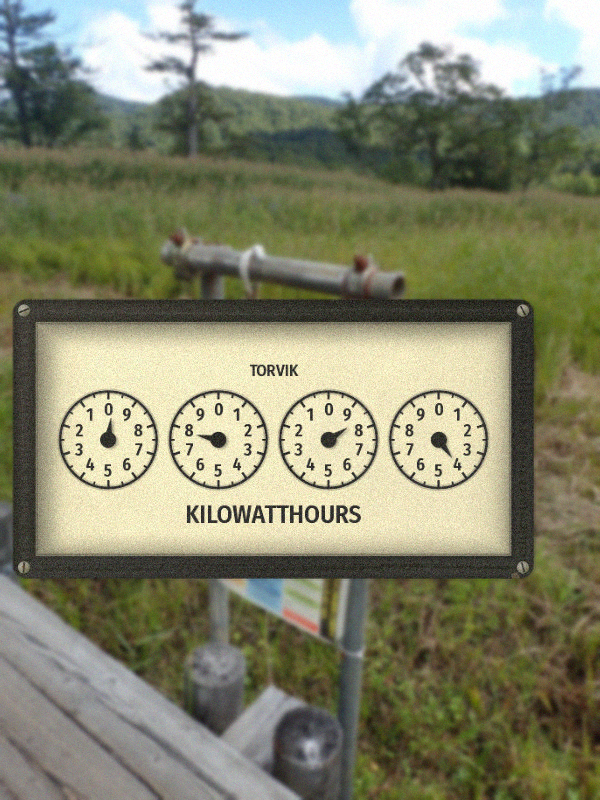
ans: {"value": 9784, "unit": "kWh"}
